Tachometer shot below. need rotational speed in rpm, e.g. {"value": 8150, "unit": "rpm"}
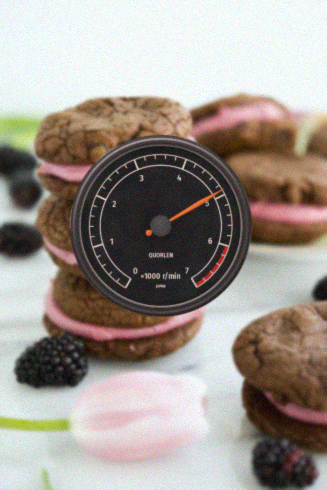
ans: {"value": 4900, "unit": "rpm"}
